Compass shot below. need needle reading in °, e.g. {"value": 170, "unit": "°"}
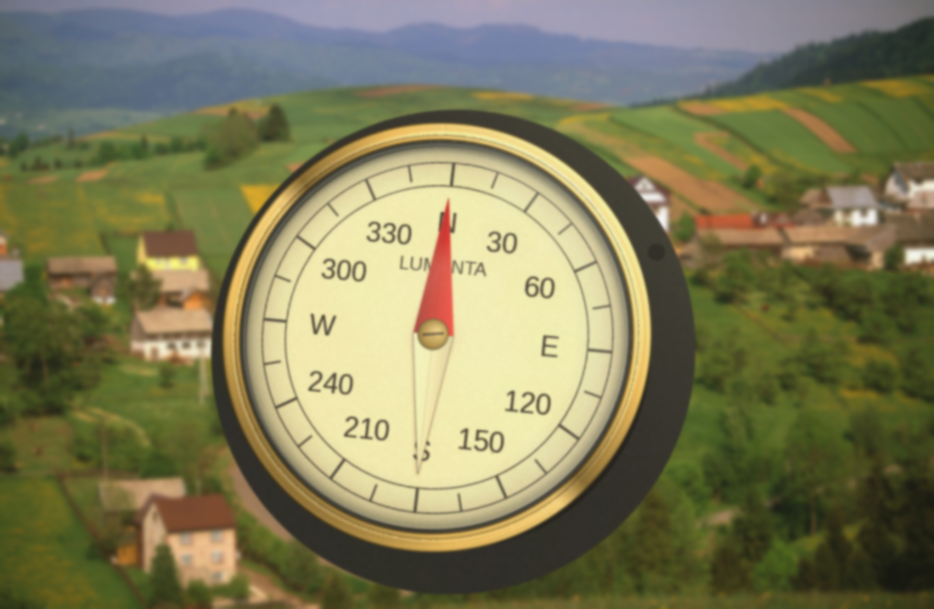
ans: {"value": 0, "unit": "°"}
